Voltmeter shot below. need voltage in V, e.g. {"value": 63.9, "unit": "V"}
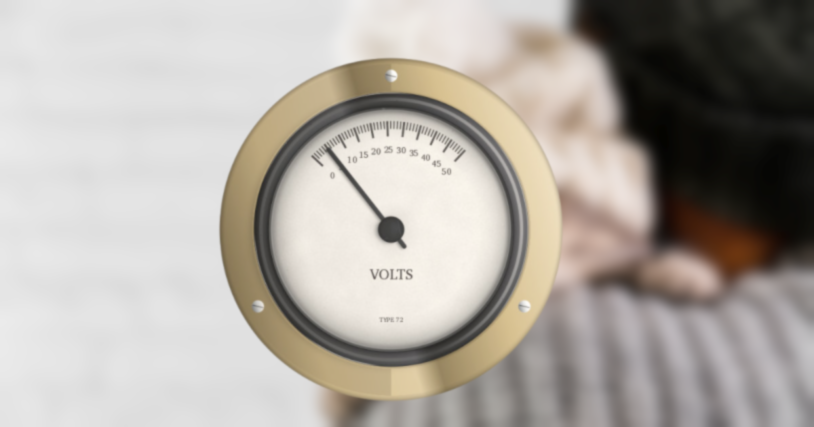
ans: {"value": 5, "unit": "V"}
